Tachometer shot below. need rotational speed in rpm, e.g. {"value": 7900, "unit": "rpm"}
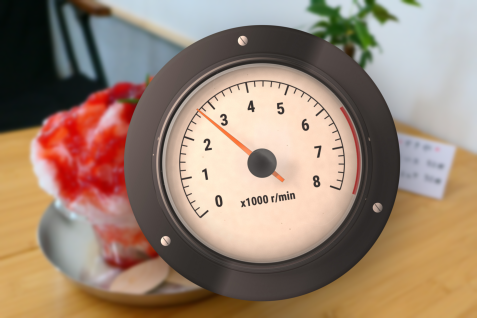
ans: {"value": 2700, "unit": "rpm"}
